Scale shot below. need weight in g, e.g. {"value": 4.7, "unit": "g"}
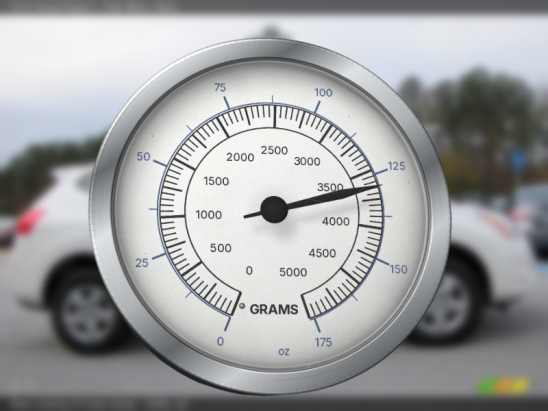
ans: {"value": 3650, "unit": "g"}
